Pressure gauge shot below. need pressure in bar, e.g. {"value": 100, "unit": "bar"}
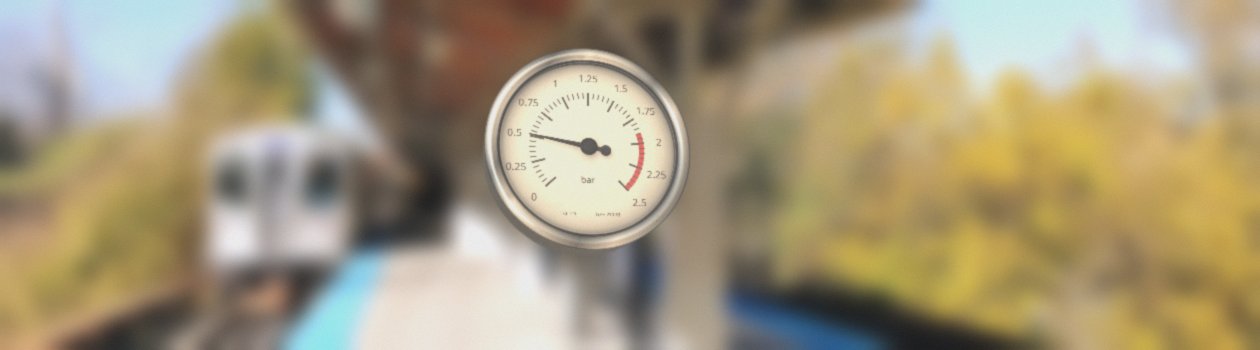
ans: {"value": 0.5, "unit": "bar"}
